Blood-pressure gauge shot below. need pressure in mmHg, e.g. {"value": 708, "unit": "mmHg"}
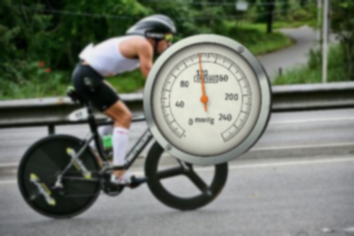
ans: {"value": 120, "unit": "mmHg"}
